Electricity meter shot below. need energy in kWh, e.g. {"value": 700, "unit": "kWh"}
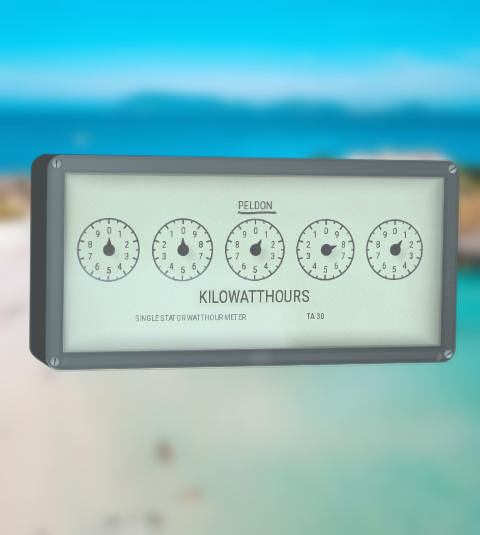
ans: {"value": 81, "unit": "kWh"}
